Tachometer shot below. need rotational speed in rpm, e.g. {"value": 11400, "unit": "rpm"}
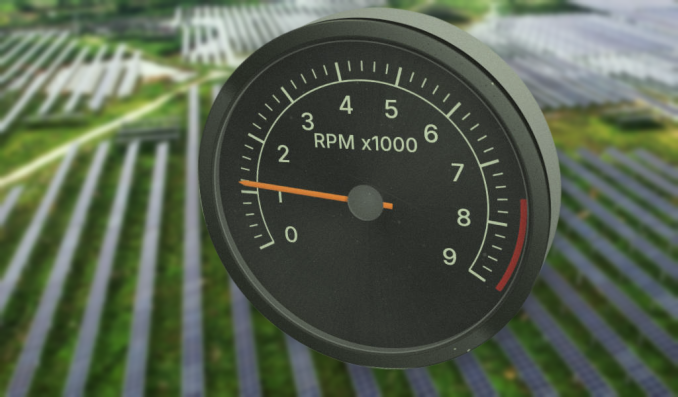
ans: {"value": 1200, "unit": "rpm"}
